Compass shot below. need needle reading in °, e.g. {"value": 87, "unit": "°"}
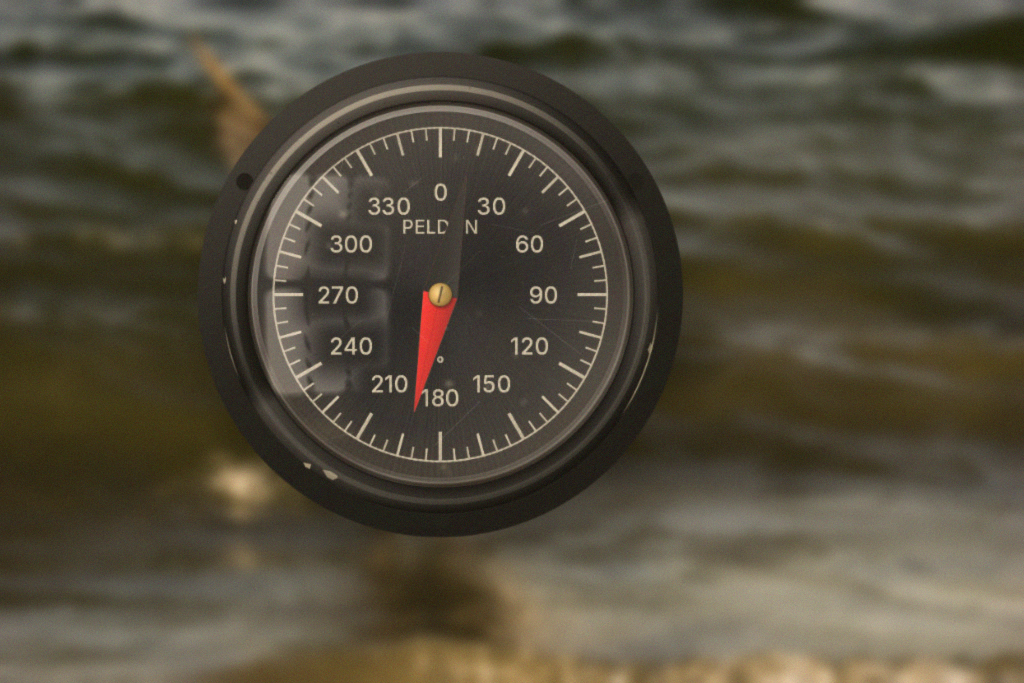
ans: {"value": 192.5, "unit": "°"}
